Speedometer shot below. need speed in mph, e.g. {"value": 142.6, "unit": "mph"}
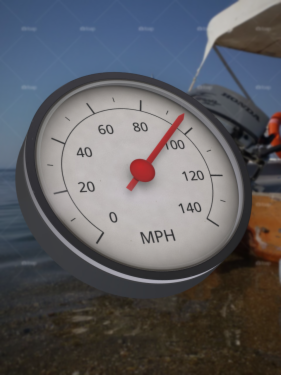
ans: {"value": 95, "unit": "mph"}
